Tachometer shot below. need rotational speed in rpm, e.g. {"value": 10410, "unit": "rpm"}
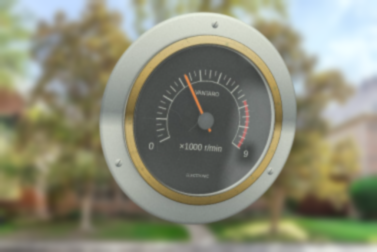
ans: {"value": 3250, "unit": "rpm"}
